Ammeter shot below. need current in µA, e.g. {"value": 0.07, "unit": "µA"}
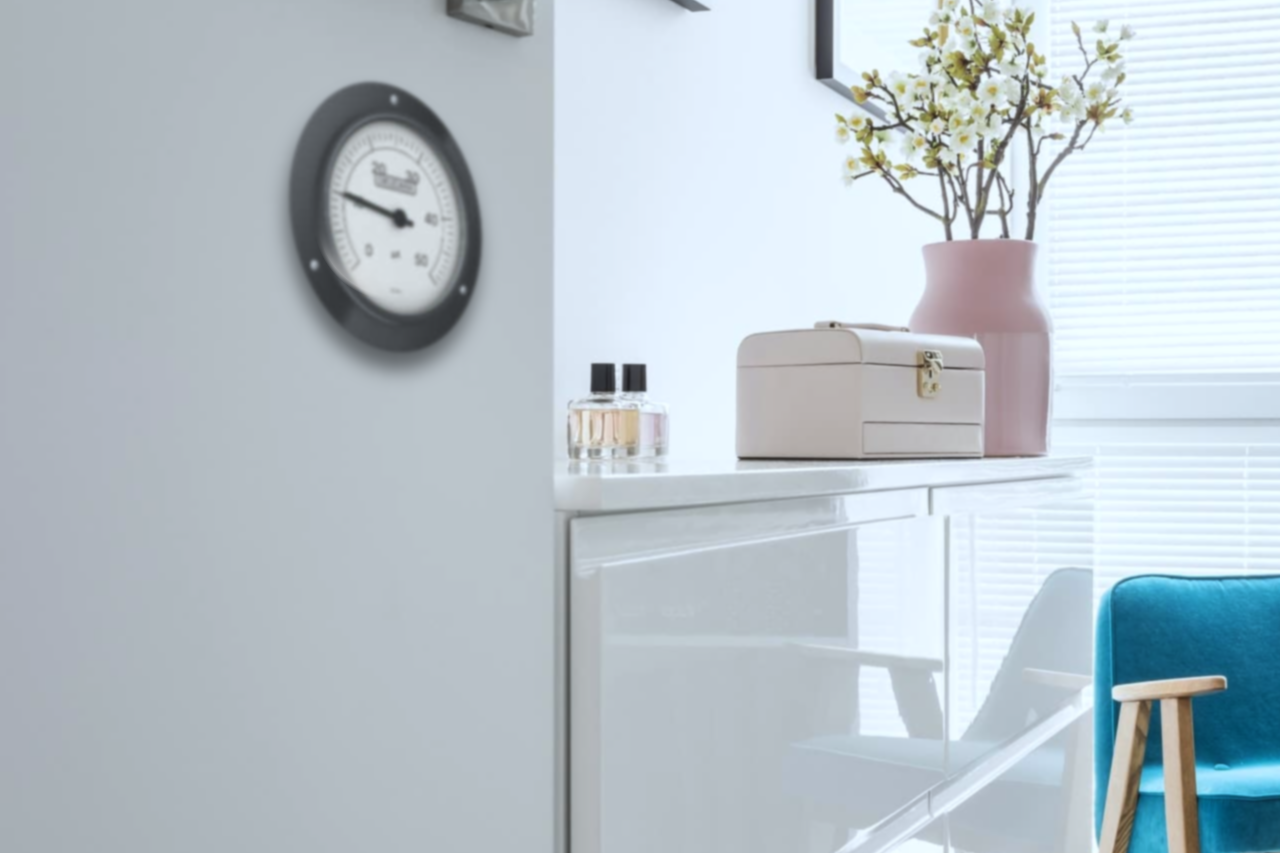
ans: {"value": 10, "unit": "µA"}
